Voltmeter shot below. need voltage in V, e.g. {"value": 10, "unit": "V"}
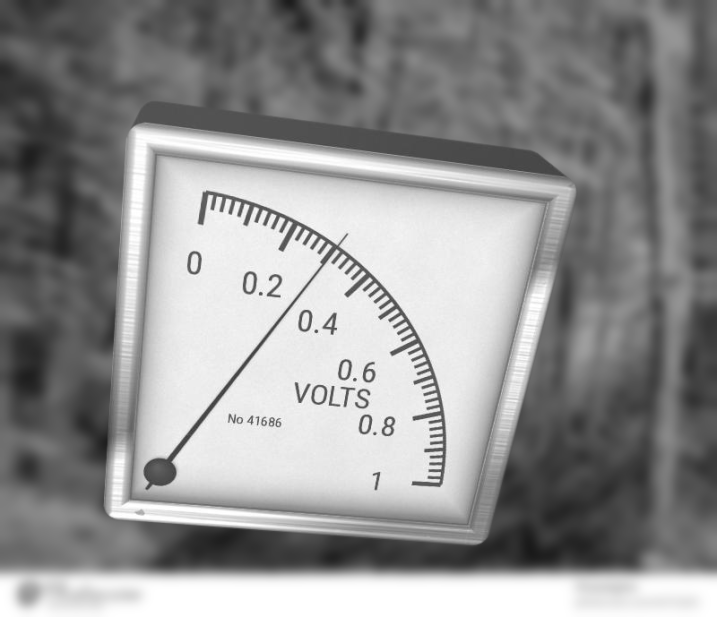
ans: {"value": 0.3, "unit": "V"}
